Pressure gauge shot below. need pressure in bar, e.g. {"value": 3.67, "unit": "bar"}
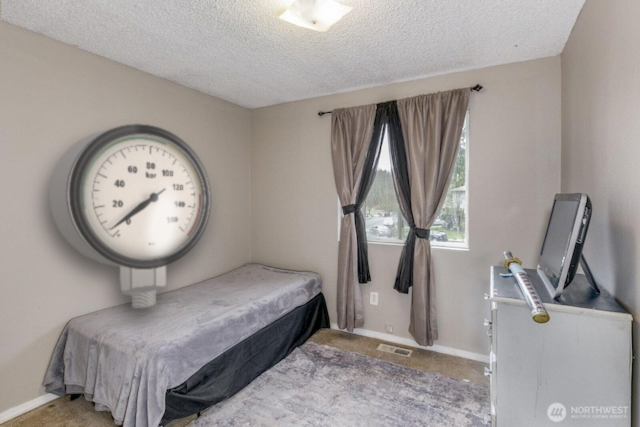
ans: {"value": 5, "unit": "bar"}
